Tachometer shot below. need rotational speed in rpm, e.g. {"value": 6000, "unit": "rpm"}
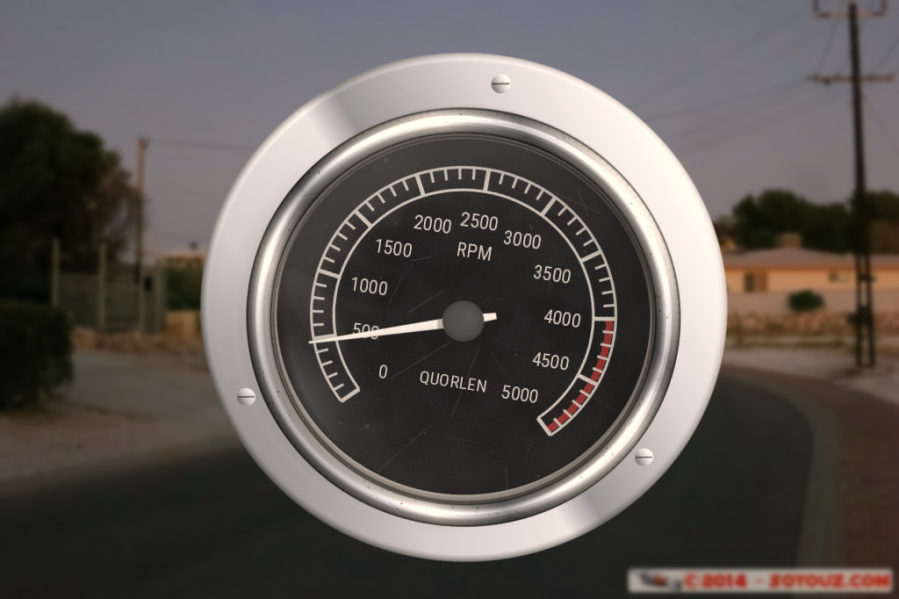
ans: {"value": 500, "unit": "rpm"}
